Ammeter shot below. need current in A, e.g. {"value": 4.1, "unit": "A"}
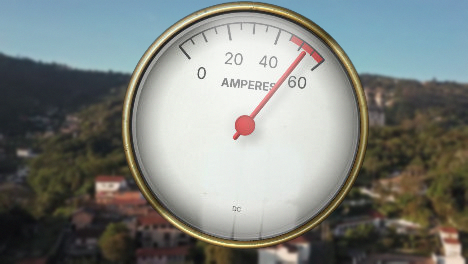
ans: {"value": 52.5, "unit": "A"}
